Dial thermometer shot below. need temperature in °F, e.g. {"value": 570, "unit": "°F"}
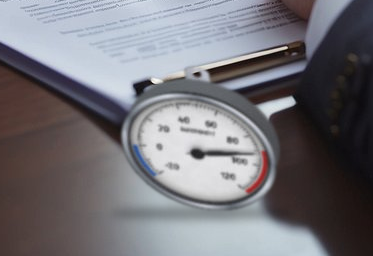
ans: {"value": 90, "unit": "°F"}
